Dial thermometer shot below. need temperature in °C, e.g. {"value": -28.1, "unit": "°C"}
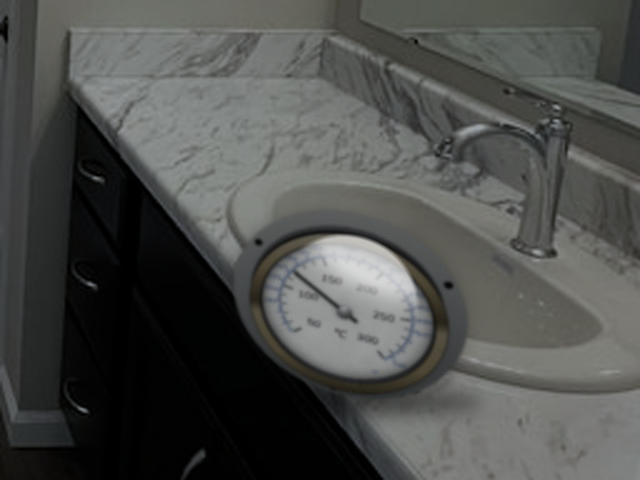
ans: {"value": 120, "unit": "°C"}
